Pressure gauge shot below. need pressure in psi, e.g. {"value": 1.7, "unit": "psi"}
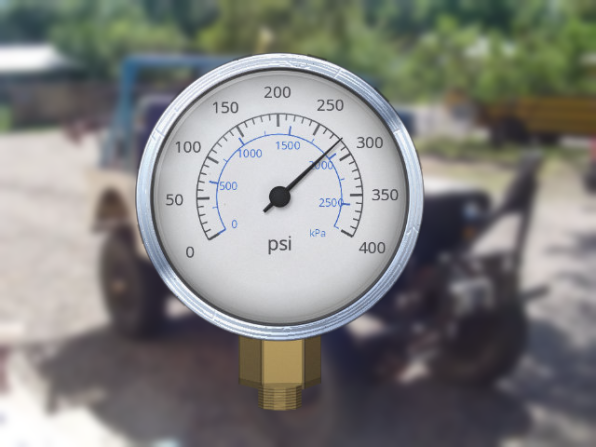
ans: {"value": 280, "unit": "psi"}
